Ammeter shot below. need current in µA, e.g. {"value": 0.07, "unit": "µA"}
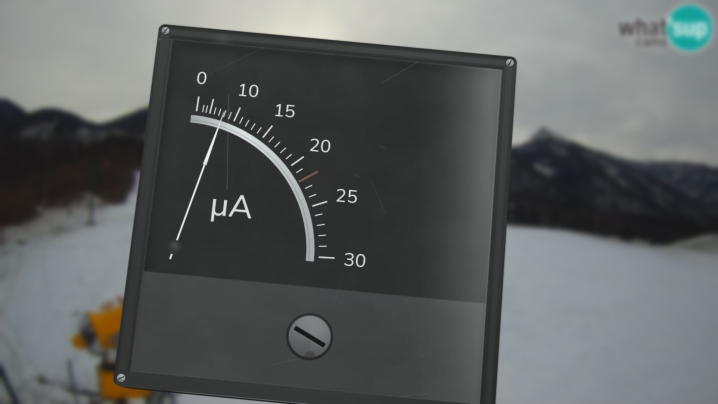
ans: {"value": 8, "unit": "µA"}
